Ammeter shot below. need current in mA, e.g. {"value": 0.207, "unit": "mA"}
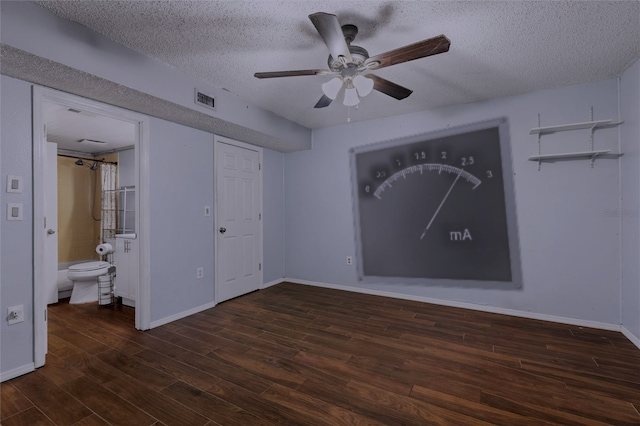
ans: {"value": 2.5, "unit": "mA"}
